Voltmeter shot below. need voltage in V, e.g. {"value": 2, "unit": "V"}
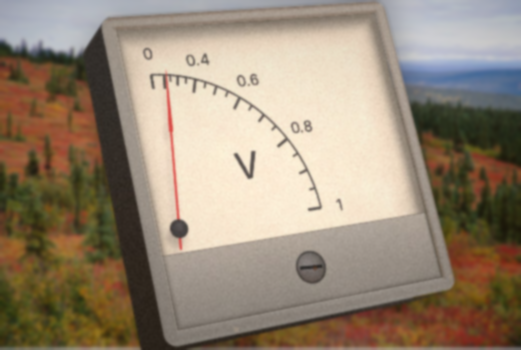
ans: {"value": 0.2, "unit": "V"}
